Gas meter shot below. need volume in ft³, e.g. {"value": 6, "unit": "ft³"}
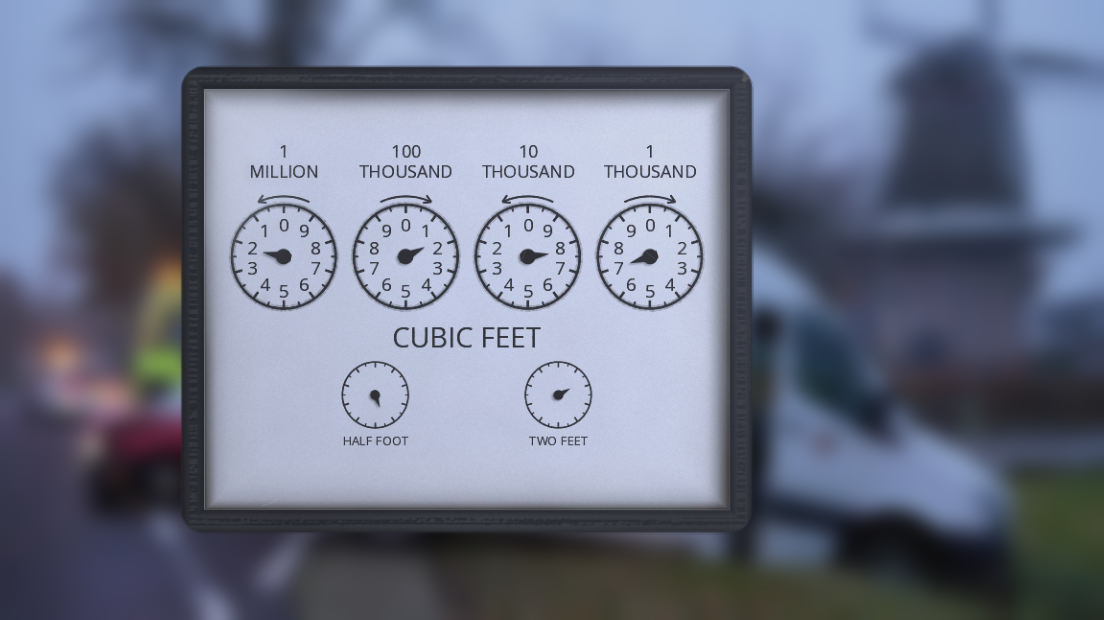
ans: {"value": 217700, "unit": "ft³"}
